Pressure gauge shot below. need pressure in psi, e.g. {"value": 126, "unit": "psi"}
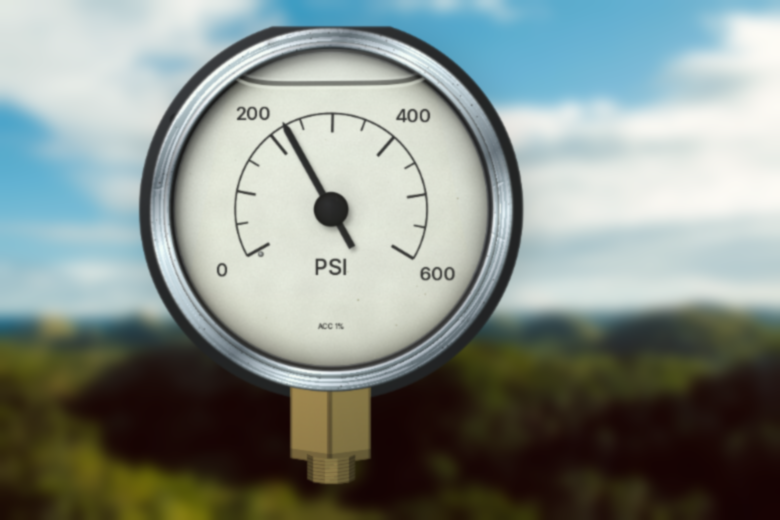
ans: {"value": 225, "unit": "psi"}
